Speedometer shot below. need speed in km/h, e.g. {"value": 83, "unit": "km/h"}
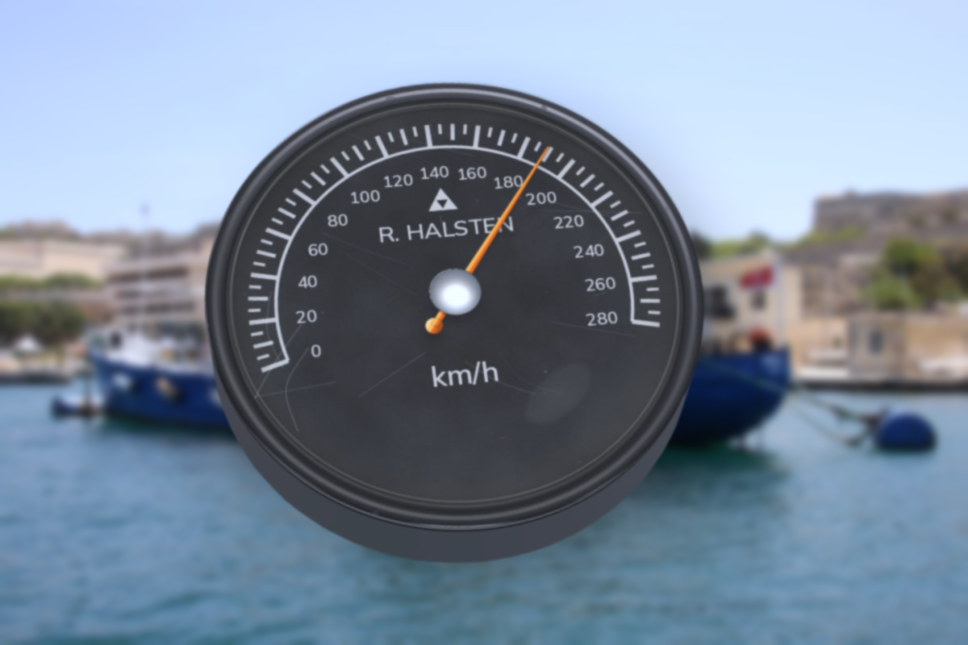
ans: {"value": 190, "unit": "km/h"}
